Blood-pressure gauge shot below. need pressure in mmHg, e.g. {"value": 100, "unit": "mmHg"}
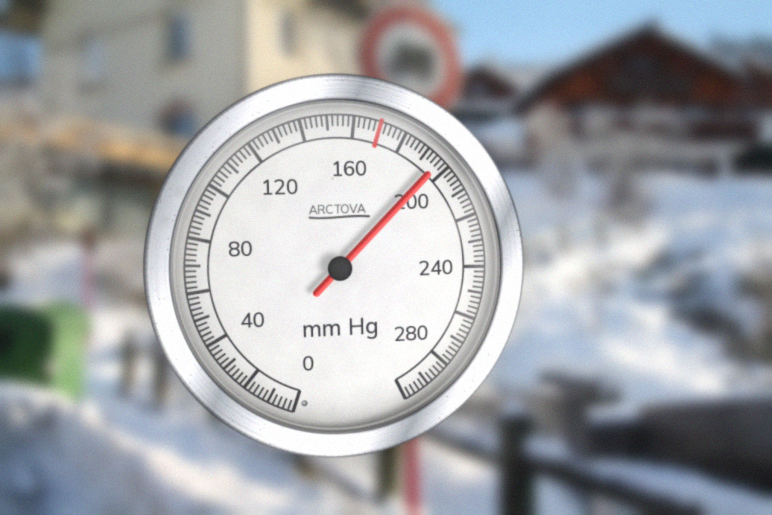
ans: {"value": 196, "unit": "mmHg"}
